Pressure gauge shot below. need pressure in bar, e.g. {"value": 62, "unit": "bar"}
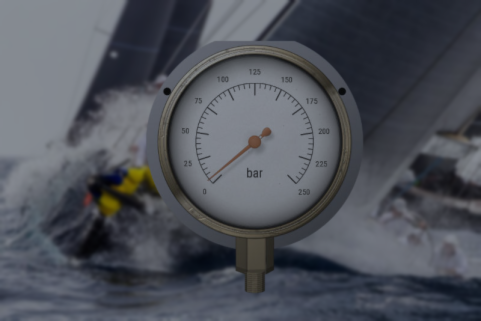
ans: {"value": 5, "unit": "bar"}
